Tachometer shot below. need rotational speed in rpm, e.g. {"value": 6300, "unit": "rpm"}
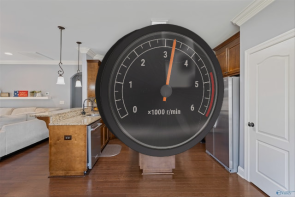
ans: {"value": 3250, "unit": "rpm"}
